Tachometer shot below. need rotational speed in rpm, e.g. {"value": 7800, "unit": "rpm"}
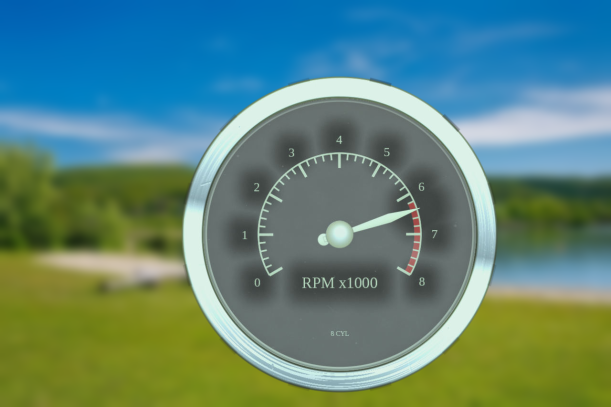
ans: {"value": 6400, "unit": "rpm"}
